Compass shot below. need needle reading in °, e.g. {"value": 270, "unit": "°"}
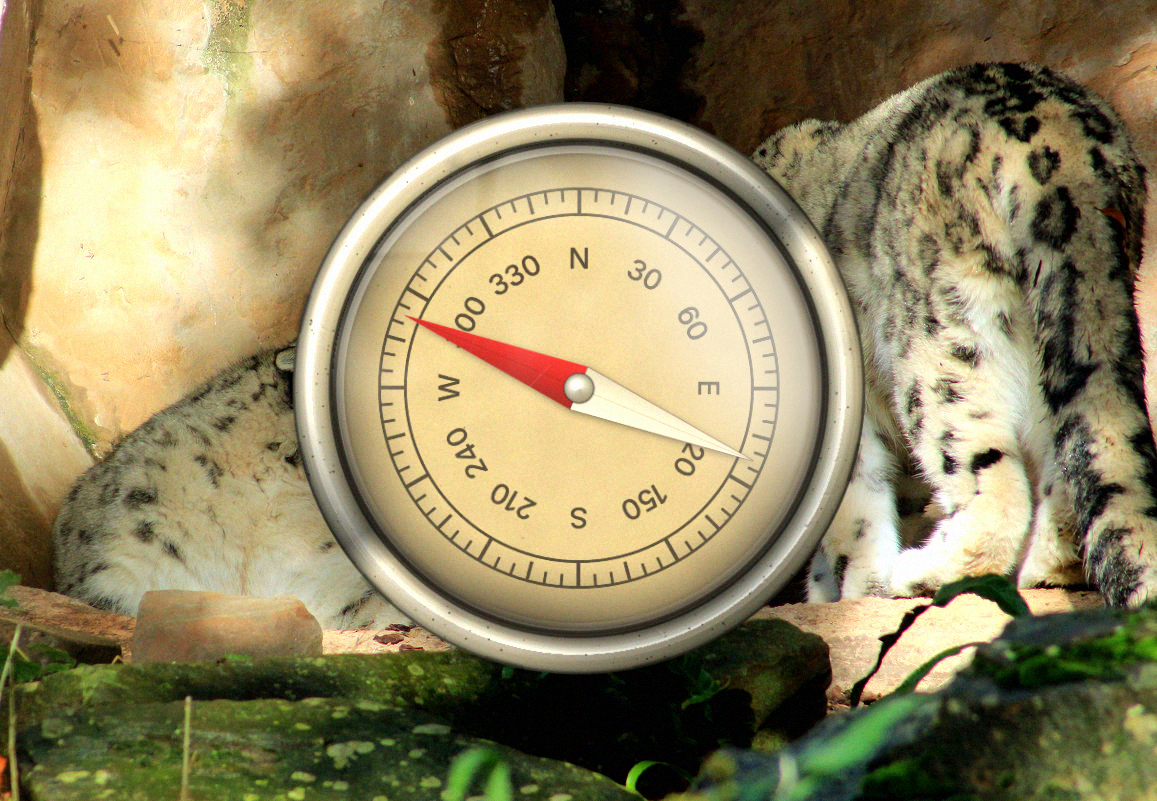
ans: {"value": 292.5, "unit": "°"}
